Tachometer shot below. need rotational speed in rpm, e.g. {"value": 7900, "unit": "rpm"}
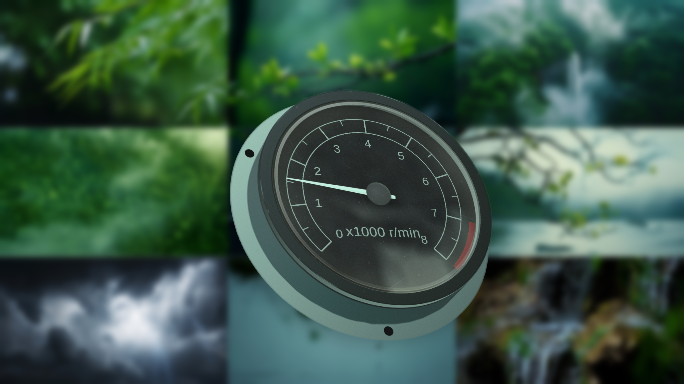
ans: {"value": 1500, "unit": "rpm"}
